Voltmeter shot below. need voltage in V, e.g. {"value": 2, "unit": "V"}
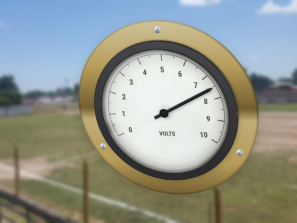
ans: {"value": 7.5, "unit": "V"}
